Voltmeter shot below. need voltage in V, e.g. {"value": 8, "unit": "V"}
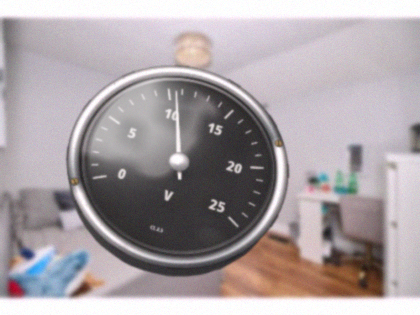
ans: {"value": 10.5, "unit": "V"}
